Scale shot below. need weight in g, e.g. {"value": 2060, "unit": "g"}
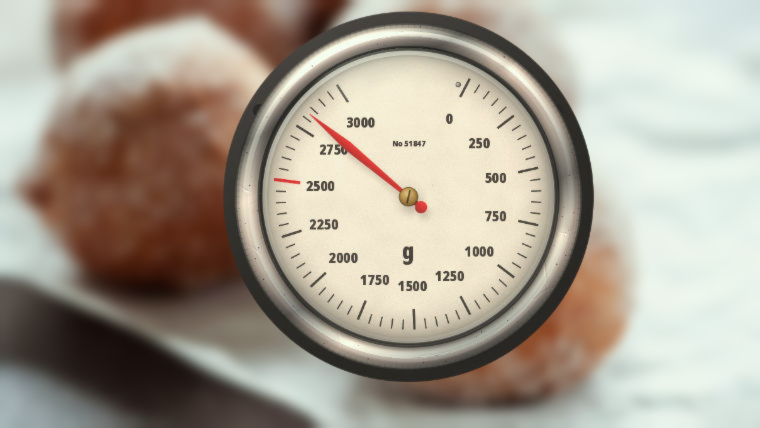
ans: {"value": 2825, "unit": "g"}
